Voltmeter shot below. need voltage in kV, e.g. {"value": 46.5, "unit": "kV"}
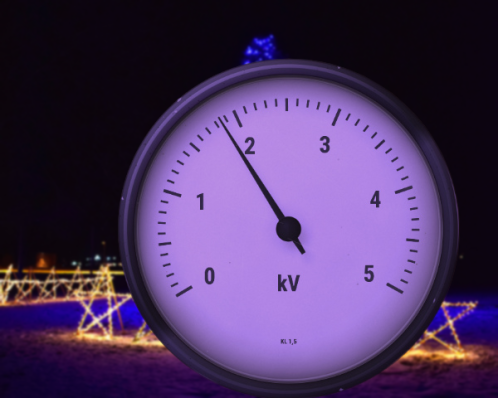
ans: {"value": 1.85, "unit": "kV"}
